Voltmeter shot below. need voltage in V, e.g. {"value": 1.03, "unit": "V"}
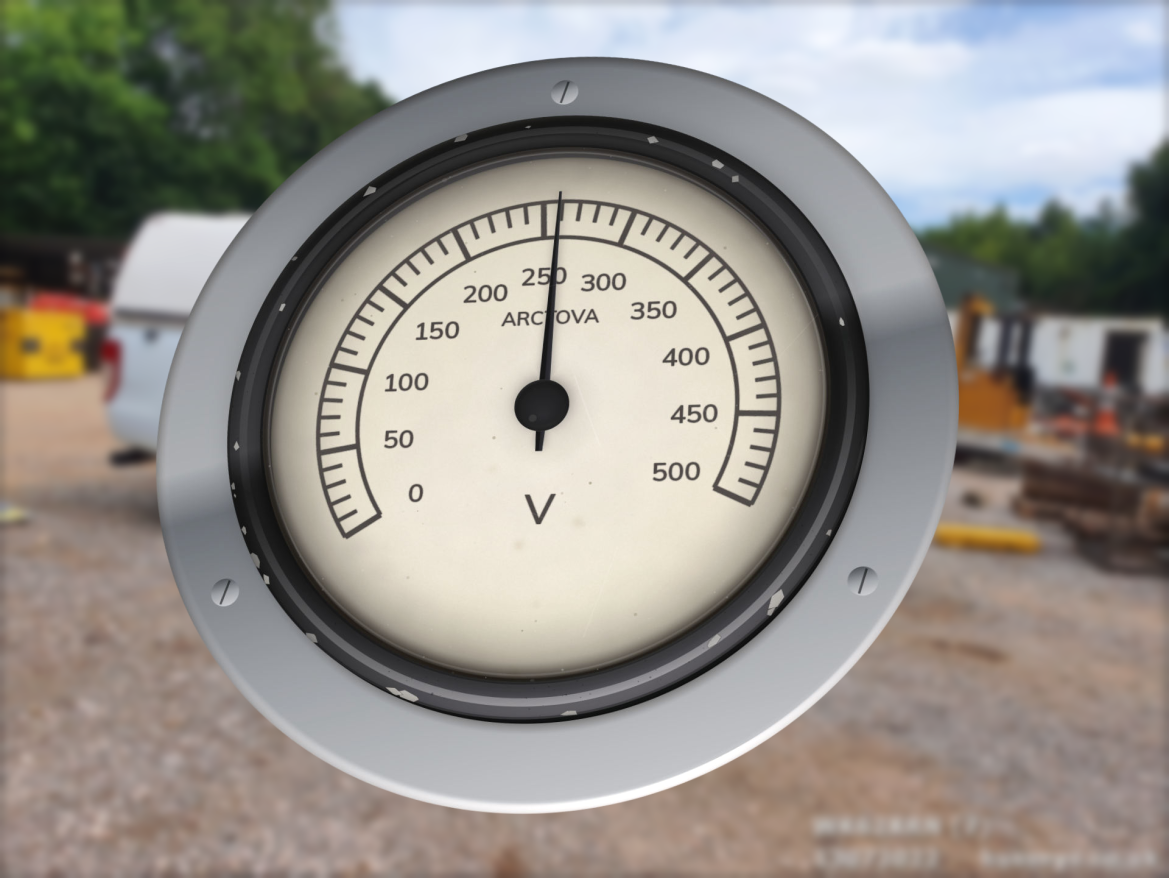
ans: {"value": 260, "unit": "V"}
